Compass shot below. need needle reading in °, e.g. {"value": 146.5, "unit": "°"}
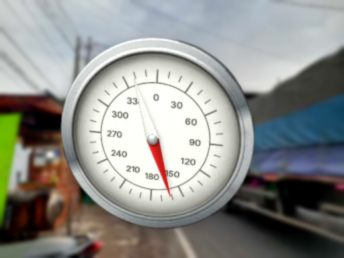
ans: {"value": 160, "unit": "°"}
